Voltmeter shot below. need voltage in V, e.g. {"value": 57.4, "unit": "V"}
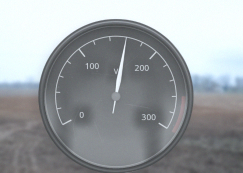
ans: {"value": 160, "unit": "V"}
